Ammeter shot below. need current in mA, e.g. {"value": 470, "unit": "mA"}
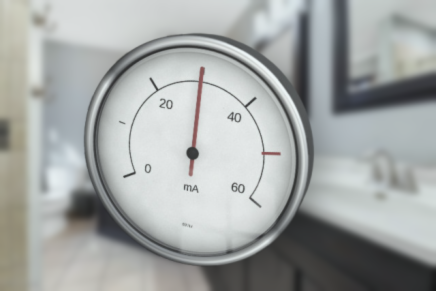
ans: {"value": 30, "unit": "mA"}
